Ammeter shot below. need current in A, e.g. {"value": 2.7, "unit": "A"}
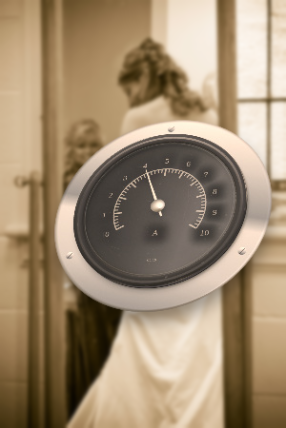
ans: {"value": 4, "unit": "A"}
